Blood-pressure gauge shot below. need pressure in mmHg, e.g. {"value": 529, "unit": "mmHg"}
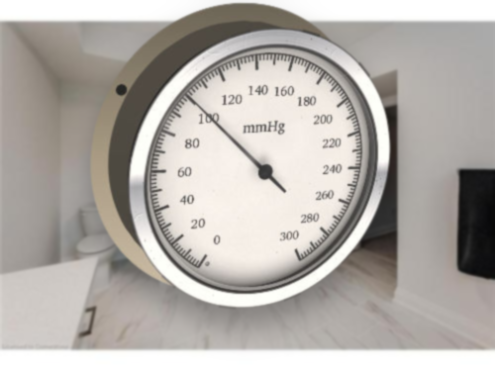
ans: {"value": 100, "unit": "mmHg"}
